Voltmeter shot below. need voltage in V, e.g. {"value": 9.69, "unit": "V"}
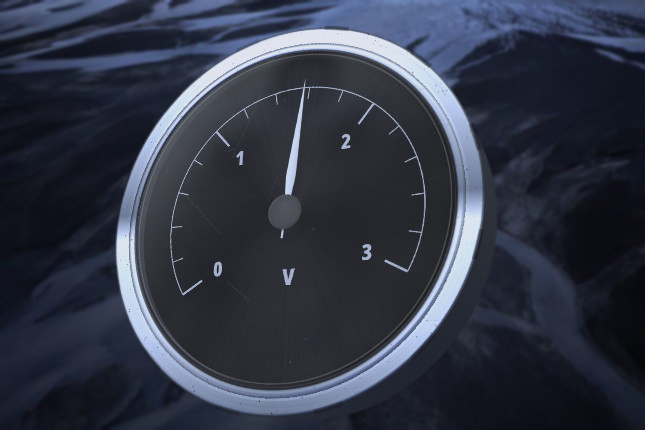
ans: {"value": 1.6, "unit": "V"}
